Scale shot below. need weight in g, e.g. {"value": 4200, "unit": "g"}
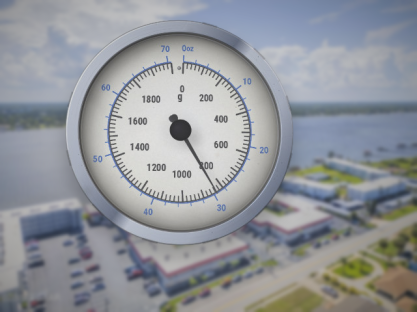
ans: {"value": 840, "unit": "g"}
